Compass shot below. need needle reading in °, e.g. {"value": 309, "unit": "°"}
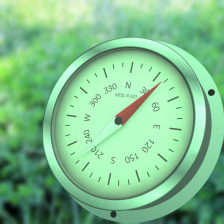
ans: {"value": 40, "unit": "°"}
